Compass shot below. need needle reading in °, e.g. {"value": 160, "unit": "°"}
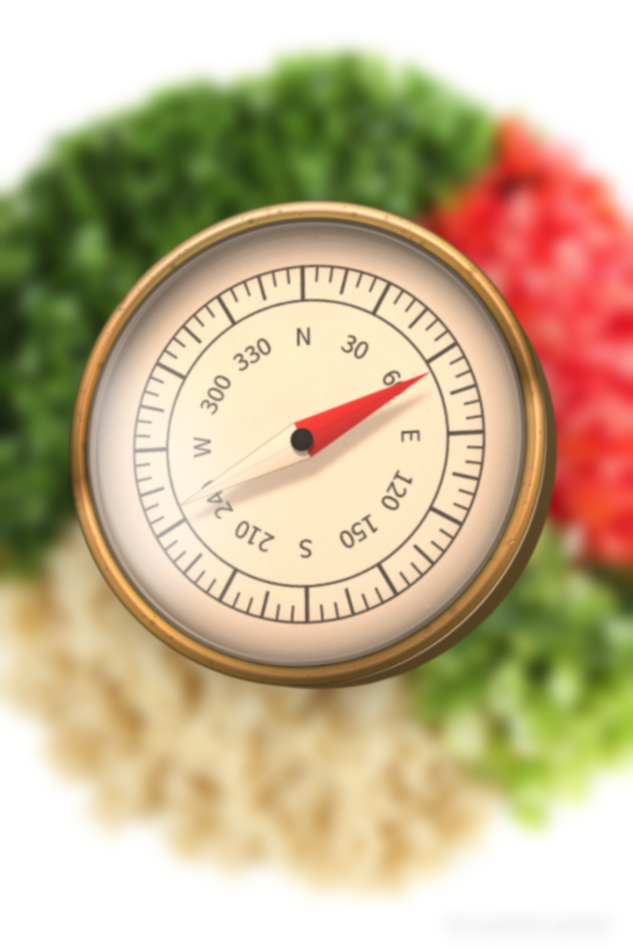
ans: {"value": 65, "unit": "°"}
